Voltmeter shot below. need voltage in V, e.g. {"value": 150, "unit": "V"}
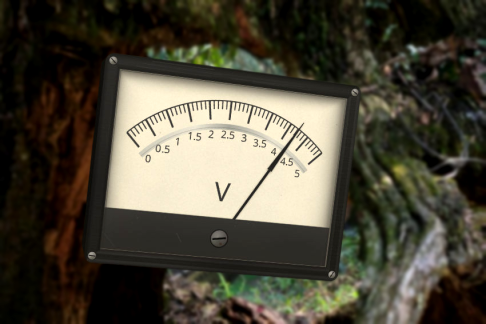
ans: {"value": 4.2, "unit": "V"}
